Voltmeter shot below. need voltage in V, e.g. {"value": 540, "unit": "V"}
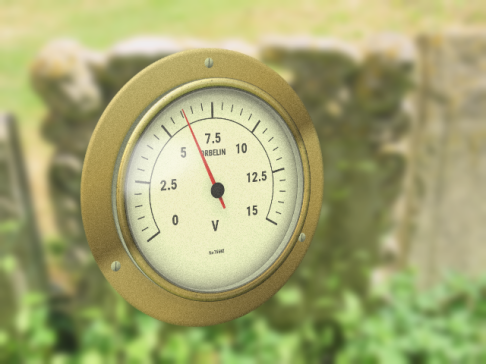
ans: {"value": 6, "unit": "V"}
